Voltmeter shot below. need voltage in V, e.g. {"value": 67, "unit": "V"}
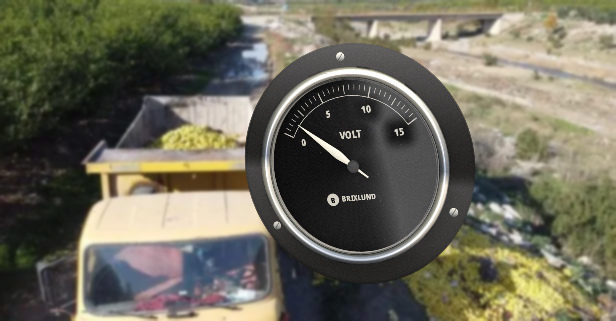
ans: {"value": 1.5, "unit": "V"}
